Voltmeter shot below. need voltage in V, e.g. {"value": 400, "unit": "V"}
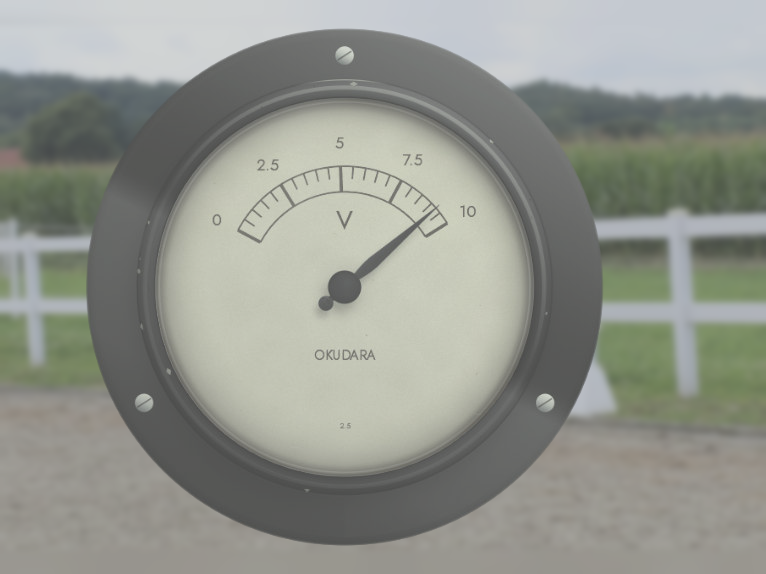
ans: {"value": 9.25, "unit": "V"}
